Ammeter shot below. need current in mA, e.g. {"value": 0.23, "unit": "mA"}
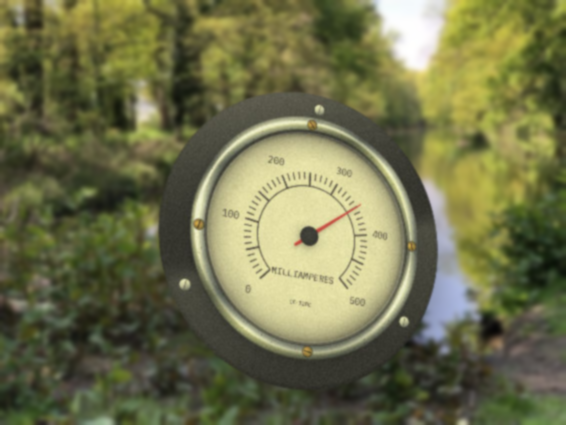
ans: {"value": 350, "unit": "mA"}
